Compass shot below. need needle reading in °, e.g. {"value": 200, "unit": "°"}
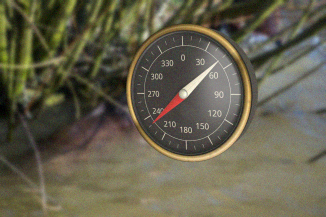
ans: {"value": 230, "unit": "°"}
